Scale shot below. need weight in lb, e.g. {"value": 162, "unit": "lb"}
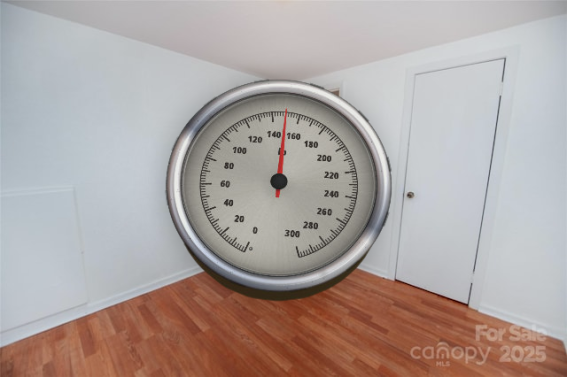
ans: {"value": 150, "unit": "lb"}
